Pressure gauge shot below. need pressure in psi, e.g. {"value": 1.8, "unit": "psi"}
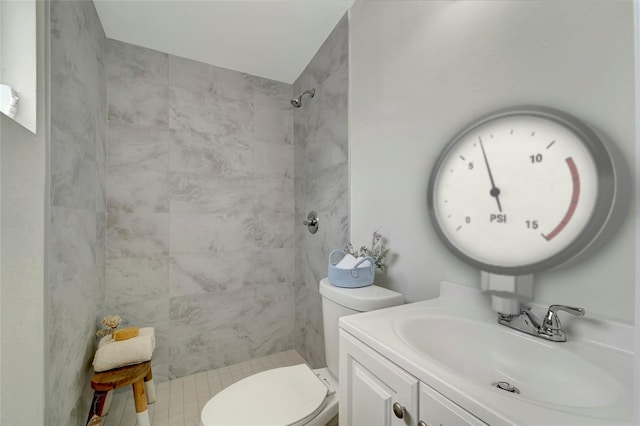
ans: {"value": 6.5, "unit": "psi"}
